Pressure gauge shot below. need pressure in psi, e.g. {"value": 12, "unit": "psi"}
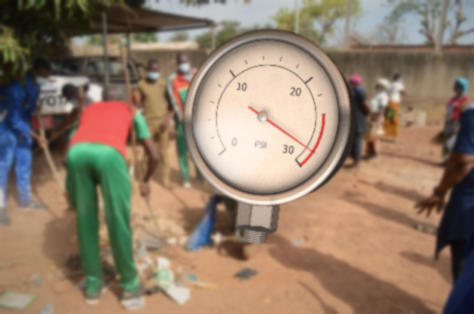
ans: {"value": 28, "unit": "psi"}
